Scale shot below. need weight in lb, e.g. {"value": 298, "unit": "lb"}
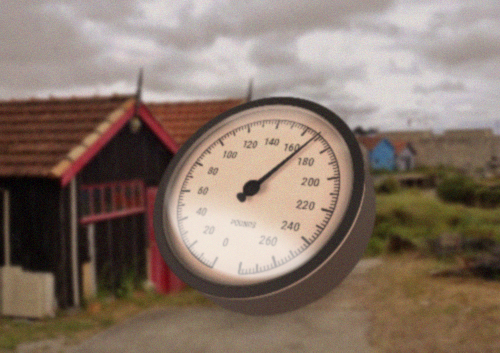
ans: {"value": 170, "unit": "lb"}
